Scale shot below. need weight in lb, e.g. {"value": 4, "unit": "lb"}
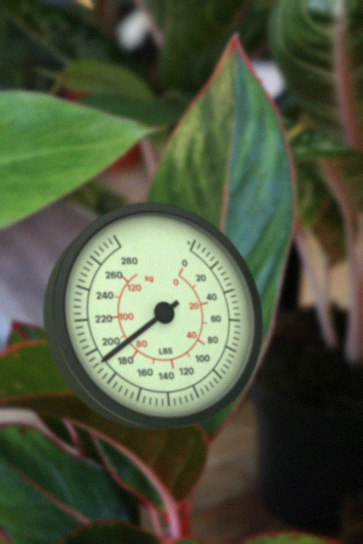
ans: {"value": 192, "unit": "lb"}
